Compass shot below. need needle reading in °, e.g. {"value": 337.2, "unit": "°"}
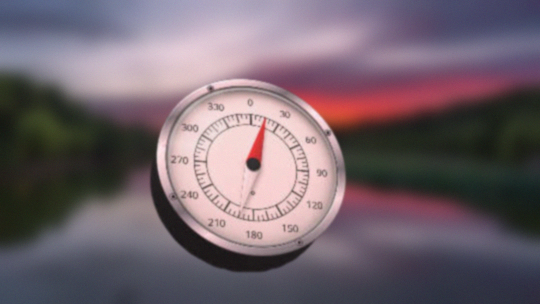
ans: {"value": 15, "unit": "°"}
